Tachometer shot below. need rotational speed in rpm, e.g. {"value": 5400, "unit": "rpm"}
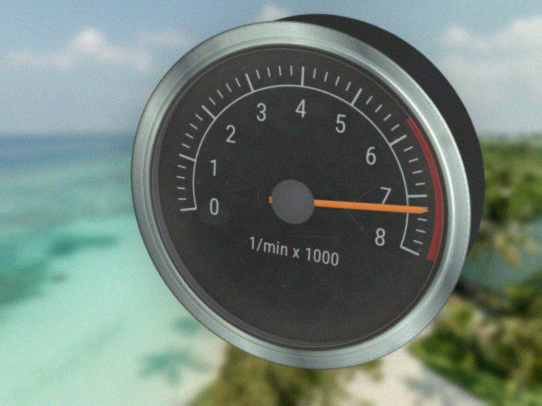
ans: {"value": 7200, "unit": "rpm"}
